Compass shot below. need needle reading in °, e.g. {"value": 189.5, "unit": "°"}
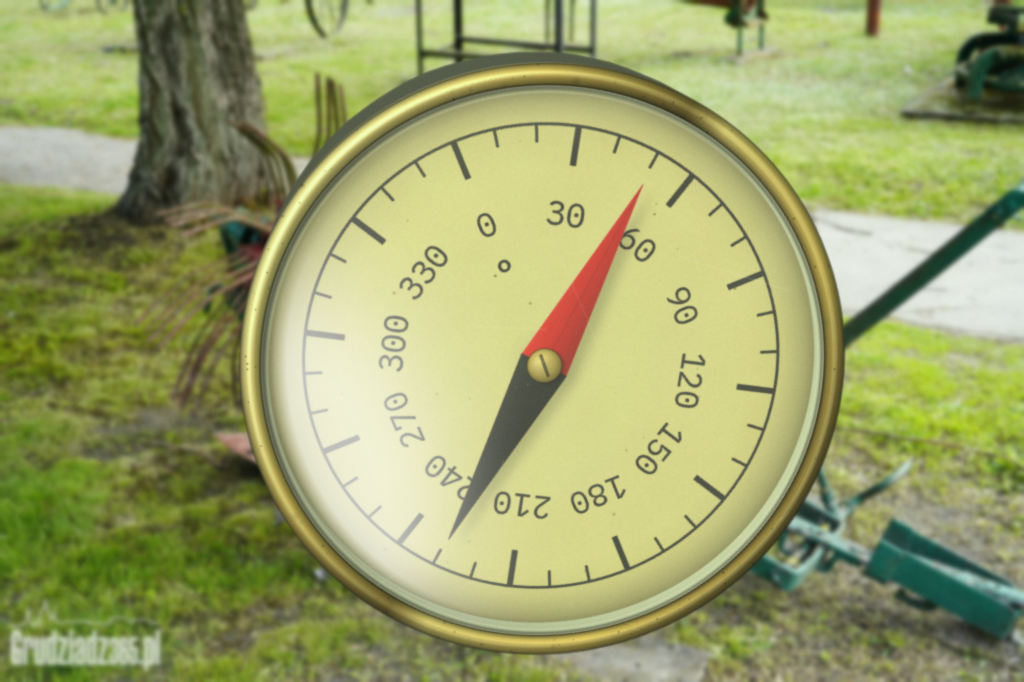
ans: {"value": 50, "unit": "°"}
